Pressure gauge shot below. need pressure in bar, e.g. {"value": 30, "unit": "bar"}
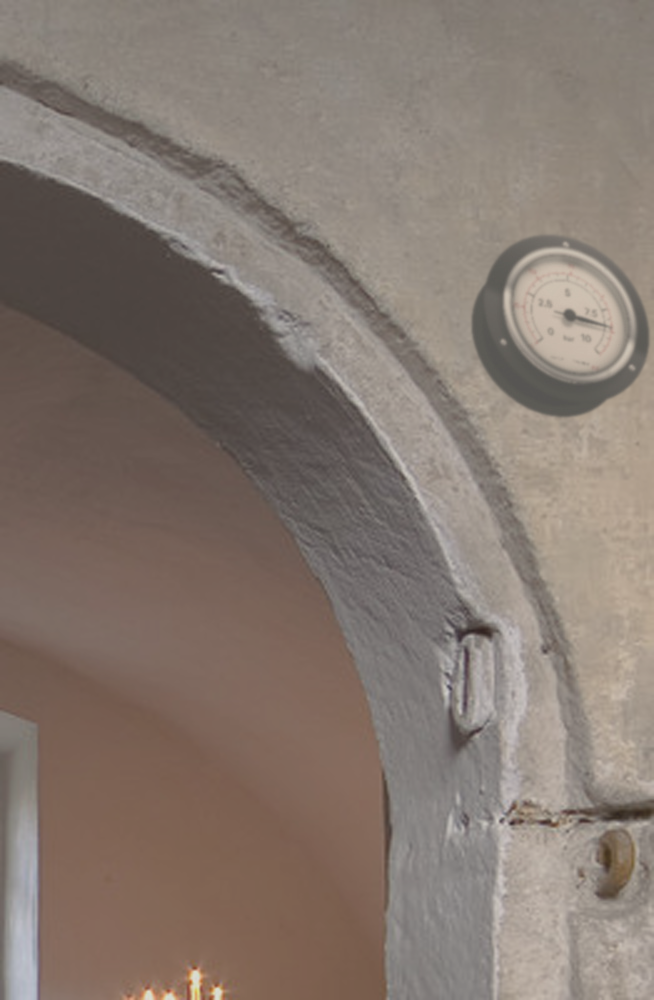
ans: {"value": 8.5, "unit": "bar"}
